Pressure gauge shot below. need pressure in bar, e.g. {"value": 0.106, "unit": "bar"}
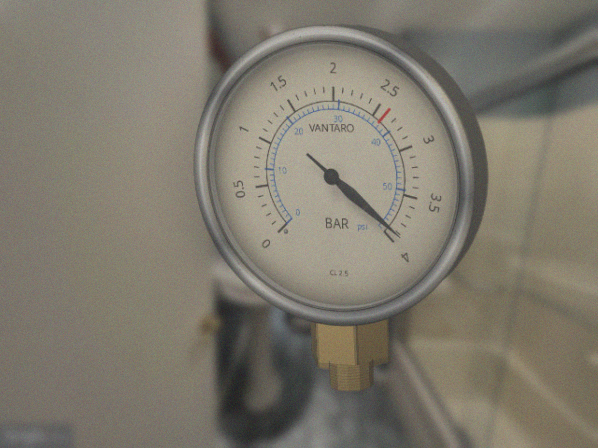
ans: {"value": 3.9, "unit": "bar"}
